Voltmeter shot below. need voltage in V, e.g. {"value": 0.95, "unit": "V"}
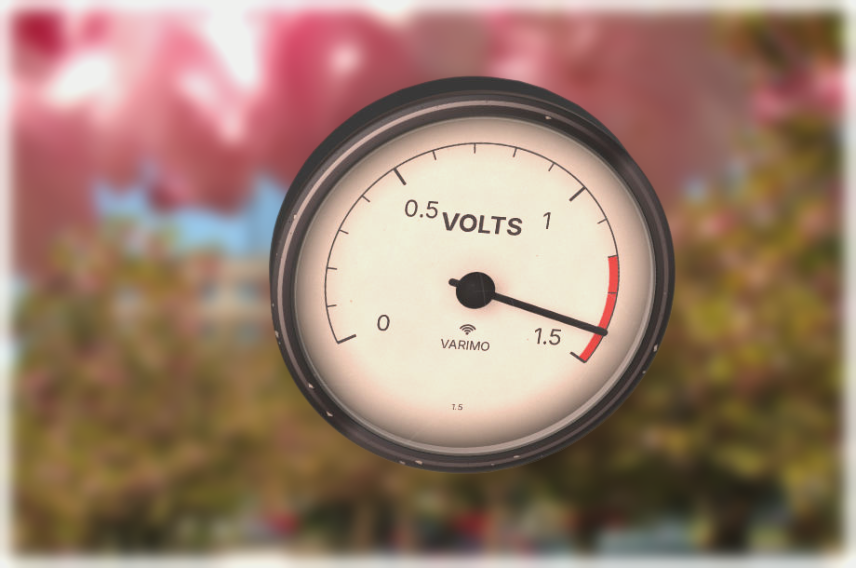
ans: {"value": 1.4, "unit": "V"}
